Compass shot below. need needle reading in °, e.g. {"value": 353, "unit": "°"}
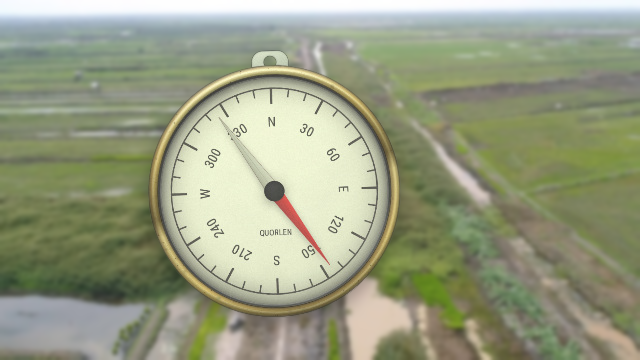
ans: {"value": 145, "unit": "°"}
